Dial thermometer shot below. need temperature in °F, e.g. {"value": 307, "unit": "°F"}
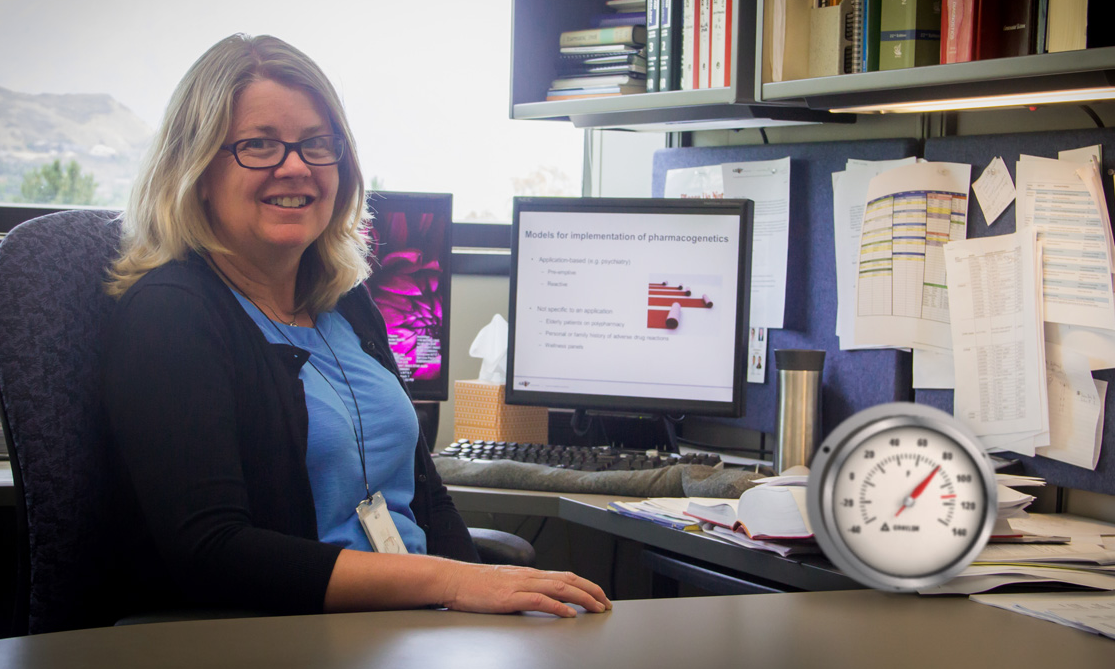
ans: {"value": 80, "unit": "°F"}
